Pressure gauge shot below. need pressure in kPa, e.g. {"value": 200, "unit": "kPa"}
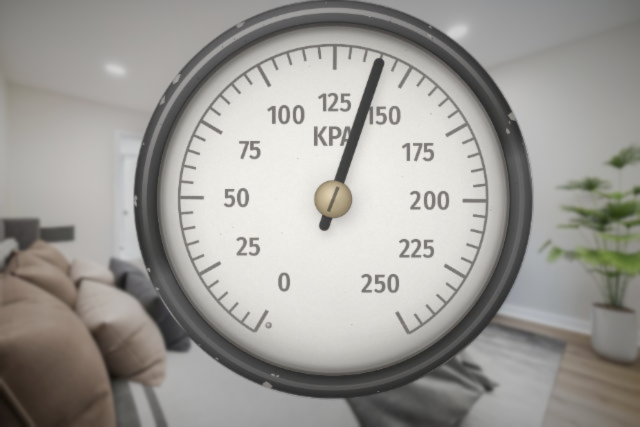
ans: {"value": 140, "unit": "kPa"}
